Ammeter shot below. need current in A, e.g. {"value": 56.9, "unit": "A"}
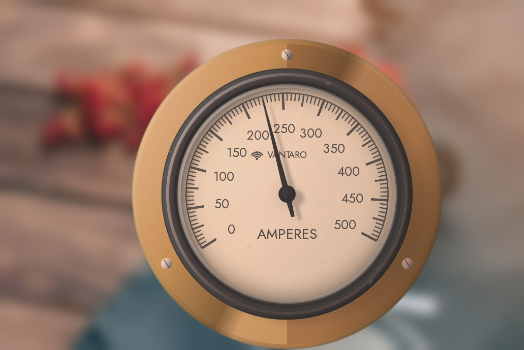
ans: {"value": 225, "unit": "A"}
